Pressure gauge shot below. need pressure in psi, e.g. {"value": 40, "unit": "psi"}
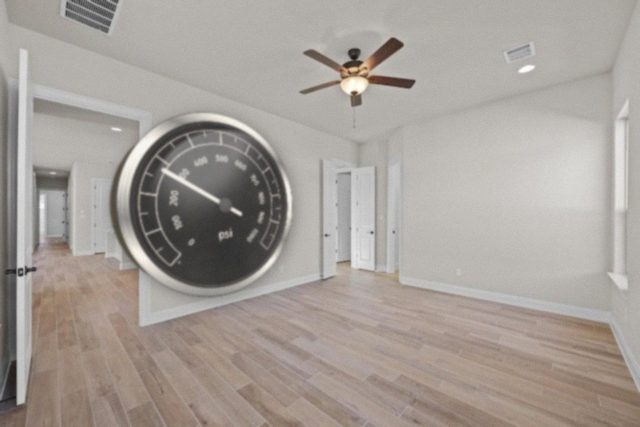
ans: {"value": 275, "unit": "psi"}
